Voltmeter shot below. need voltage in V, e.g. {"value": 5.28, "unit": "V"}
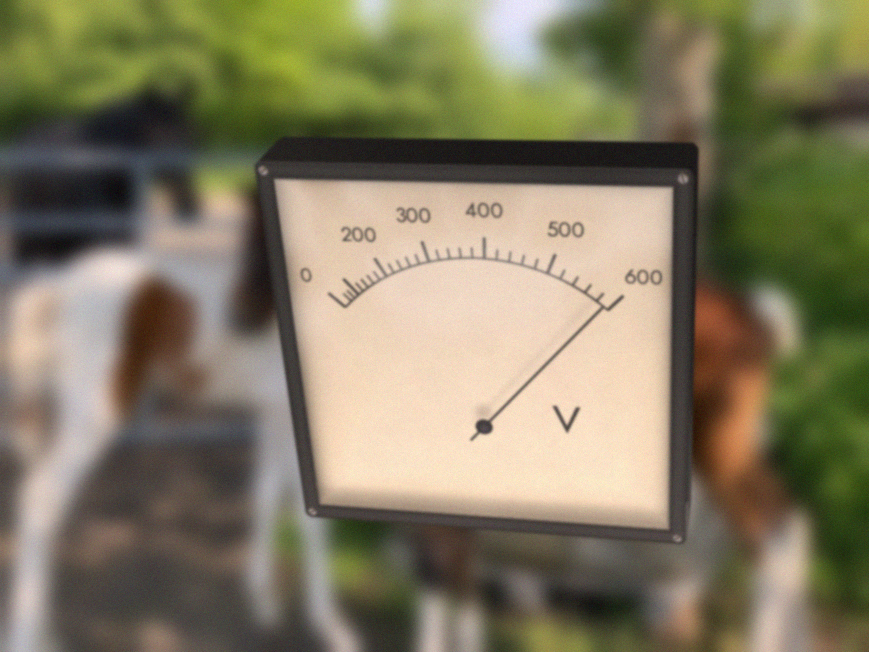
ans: {"value": 590, "unit": "V"}
